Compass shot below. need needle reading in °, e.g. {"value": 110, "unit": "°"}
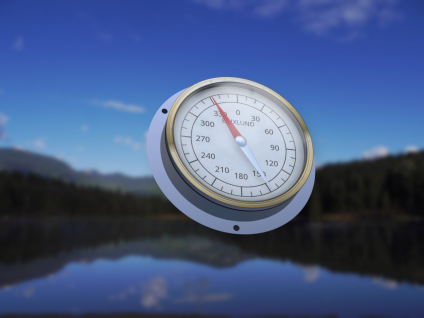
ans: {"value": 330, "unit": "°"}
